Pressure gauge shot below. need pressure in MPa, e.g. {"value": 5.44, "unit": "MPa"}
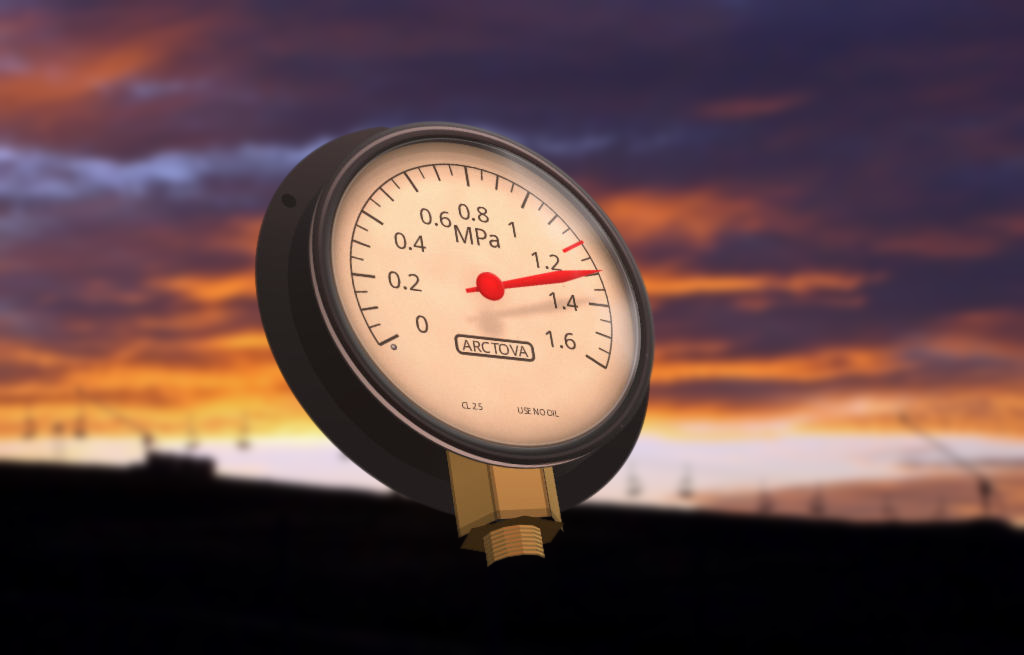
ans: {"value": 1.3, "unit": "MPa"}
